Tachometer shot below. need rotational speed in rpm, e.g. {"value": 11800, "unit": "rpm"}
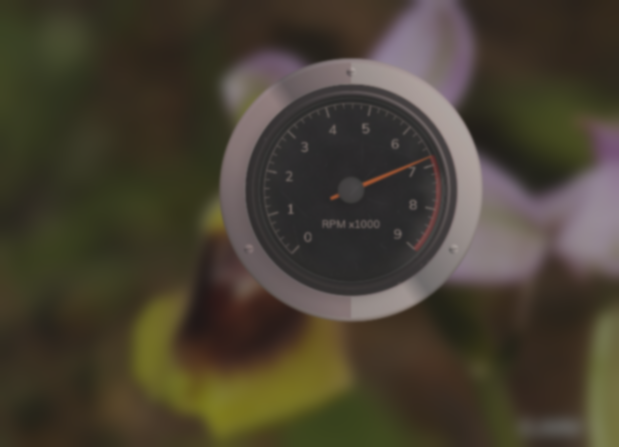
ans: {"value": 6800, "unit": "rpm"}
